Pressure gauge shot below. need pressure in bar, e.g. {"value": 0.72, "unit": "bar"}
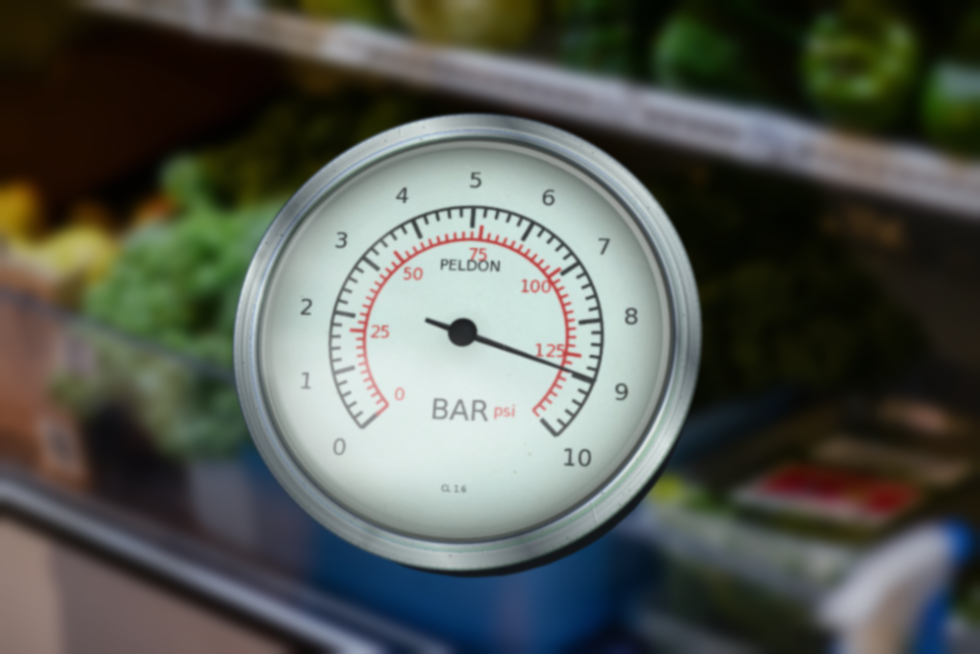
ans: {"value": 9, "unit": "bar"}
